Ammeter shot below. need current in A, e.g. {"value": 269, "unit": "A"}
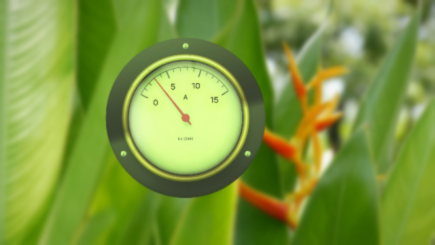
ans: {"value": 3, "unit": "A"}
